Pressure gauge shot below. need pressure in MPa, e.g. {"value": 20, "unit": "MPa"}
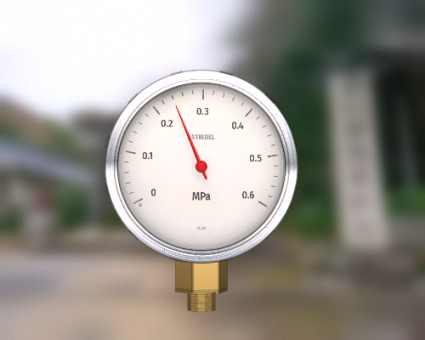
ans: {"value": 0.24, "unit": "MPa"}
